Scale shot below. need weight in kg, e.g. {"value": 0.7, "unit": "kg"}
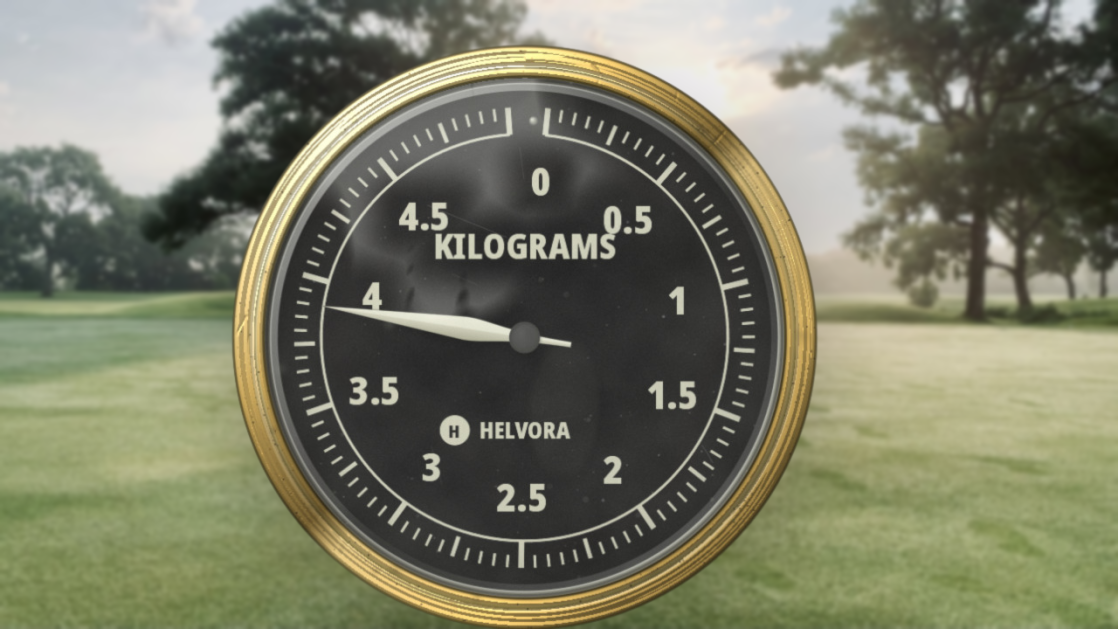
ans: {"value": 3.9, "unit": "kg"}
